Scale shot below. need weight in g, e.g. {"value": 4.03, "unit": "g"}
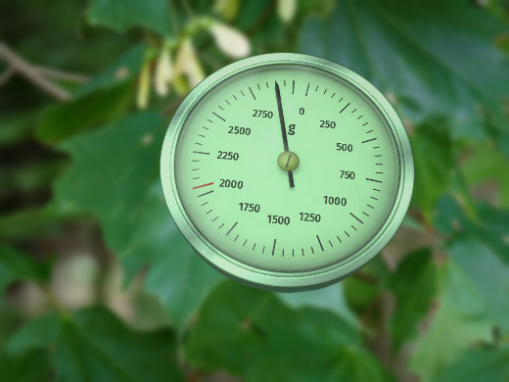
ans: {"value": 2900, "unit": "g"}
